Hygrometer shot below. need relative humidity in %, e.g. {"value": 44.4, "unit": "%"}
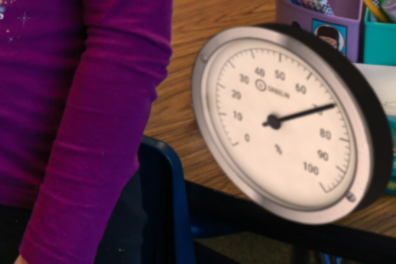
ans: {"value": 70, "unit": "%"}
